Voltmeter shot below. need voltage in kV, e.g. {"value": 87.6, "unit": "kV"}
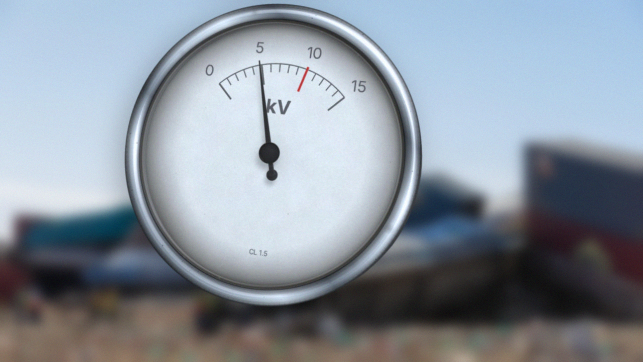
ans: {"value": 5, "unit": "kV"}
